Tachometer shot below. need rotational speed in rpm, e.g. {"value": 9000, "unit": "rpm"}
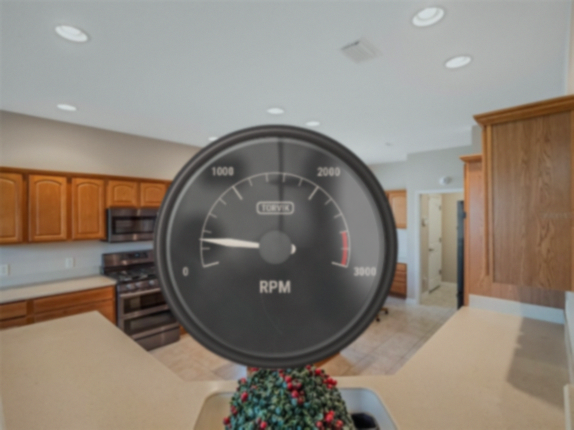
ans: {"value": 300, "unit": "rpm"}
